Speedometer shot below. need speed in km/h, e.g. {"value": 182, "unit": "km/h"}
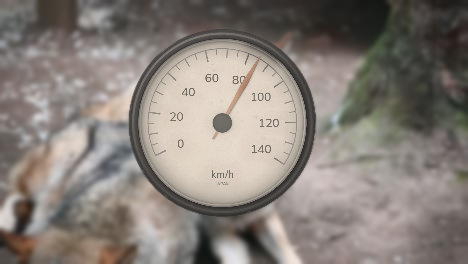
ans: {"value": 85, "unit": "km/h"}
